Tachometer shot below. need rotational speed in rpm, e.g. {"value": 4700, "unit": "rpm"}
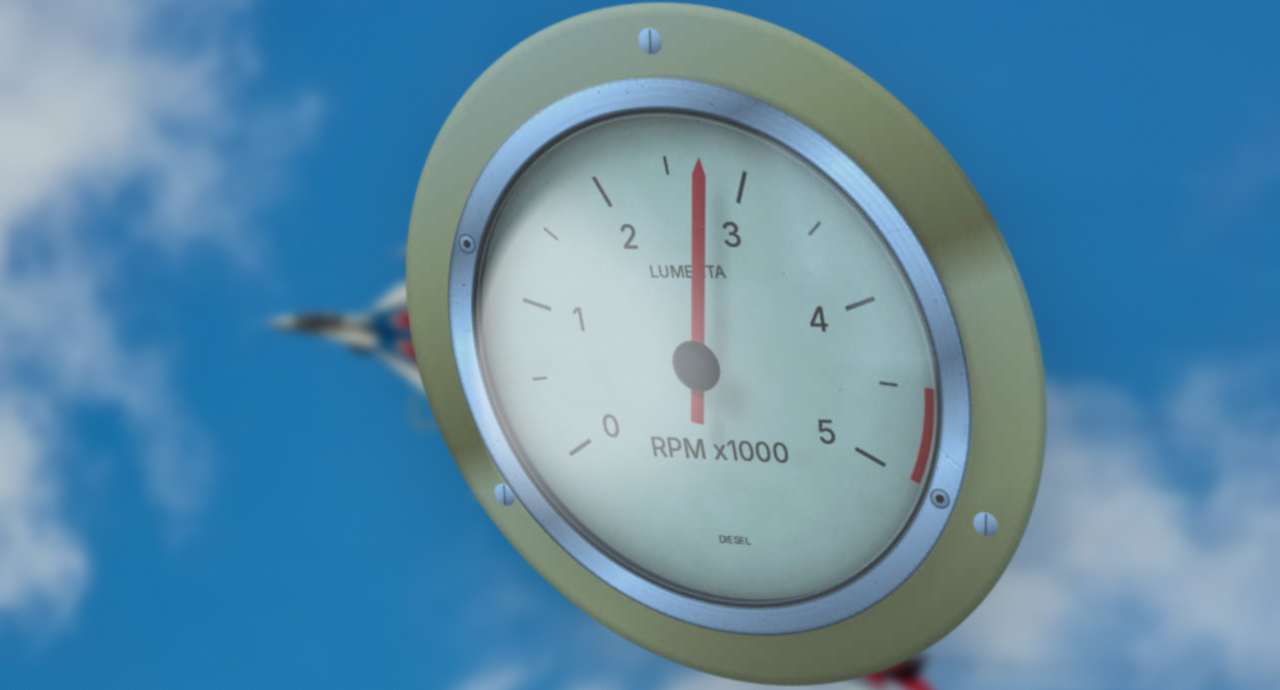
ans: {"value": 2750, "unit": "rpm"}
